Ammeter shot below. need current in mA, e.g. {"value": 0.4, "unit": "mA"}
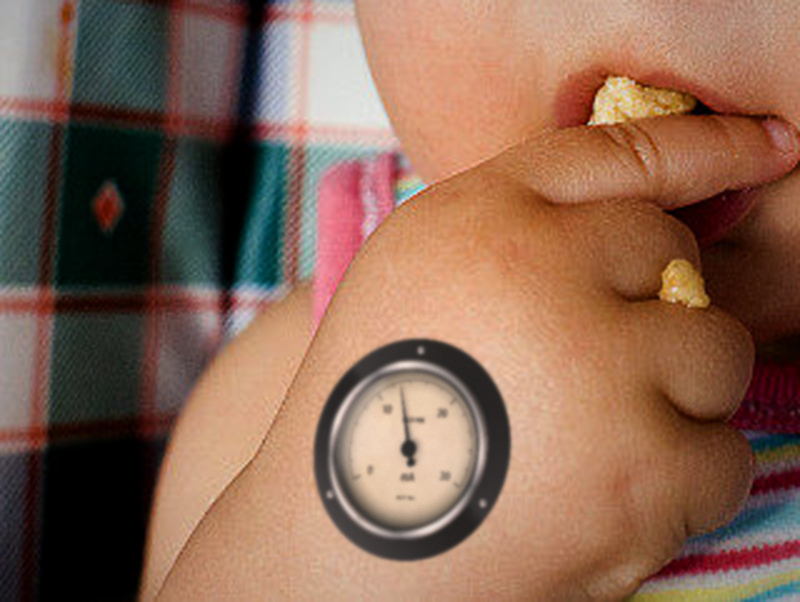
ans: {"value": 13, "unit": "mA"}
